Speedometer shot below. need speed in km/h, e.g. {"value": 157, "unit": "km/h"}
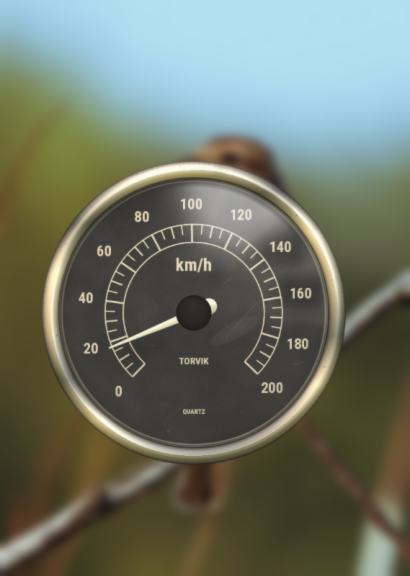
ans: {"value": 17.5, "unit": "km/h"}
